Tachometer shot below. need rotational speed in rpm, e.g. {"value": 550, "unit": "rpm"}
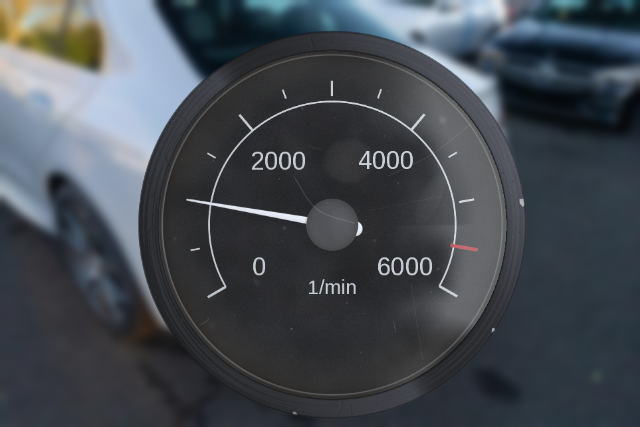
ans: {"value": 1000, "unit": "rpm"}
